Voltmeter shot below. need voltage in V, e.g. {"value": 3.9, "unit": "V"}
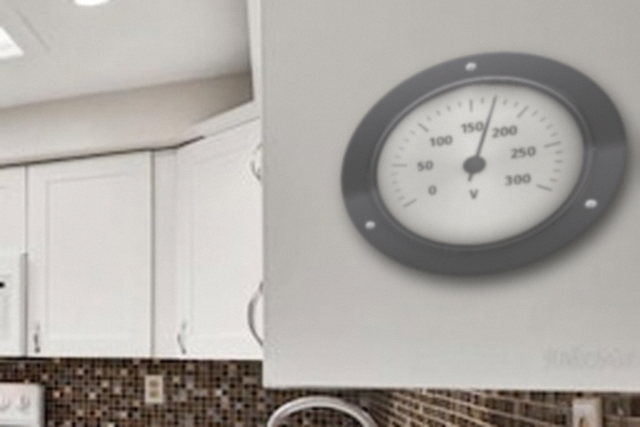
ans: {"value": 170, "unit": "V"}
